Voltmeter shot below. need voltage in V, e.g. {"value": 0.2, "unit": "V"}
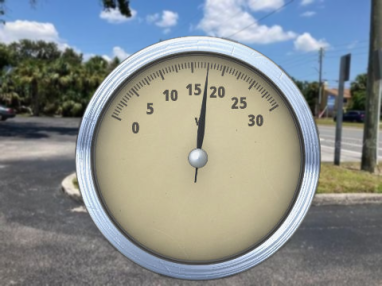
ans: {"value": 17.5, "unit": "V"}
